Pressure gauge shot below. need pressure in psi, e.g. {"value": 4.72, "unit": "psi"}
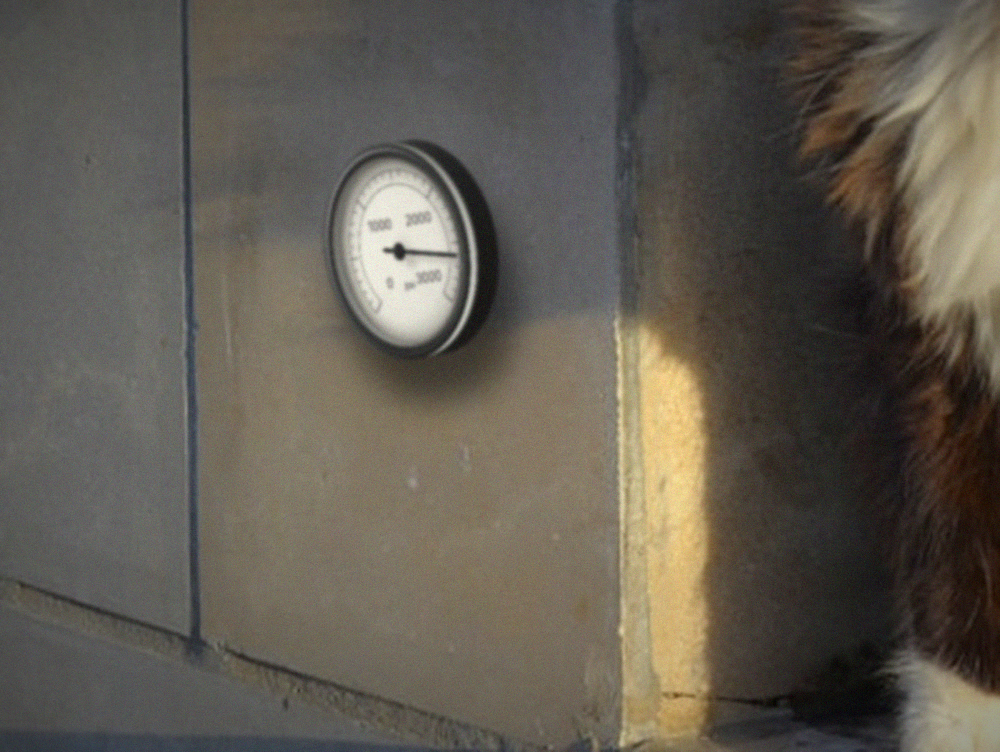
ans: {"value": 2600, "unit": "psi"}
